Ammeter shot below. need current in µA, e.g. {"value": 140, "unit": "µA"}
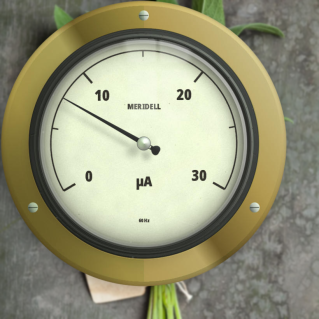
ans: {"value": 7.5, "unit": "µA"}
